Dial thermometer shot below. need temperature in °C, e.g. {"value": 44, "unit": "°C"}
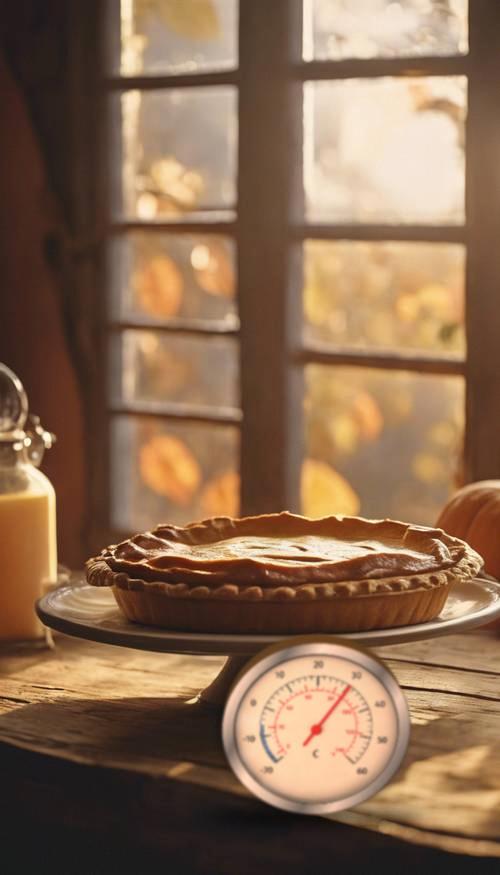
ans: {"value": 30, "unit": "°C"}
